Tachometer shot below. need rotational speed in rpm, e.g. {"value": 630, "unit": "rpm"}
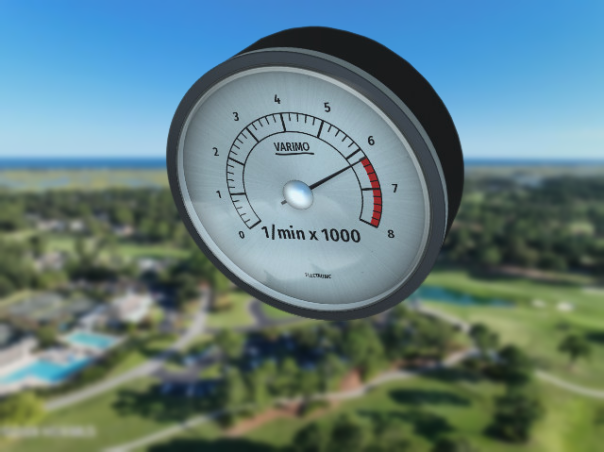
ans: {"value": 6200, "unit": "rpm"}
